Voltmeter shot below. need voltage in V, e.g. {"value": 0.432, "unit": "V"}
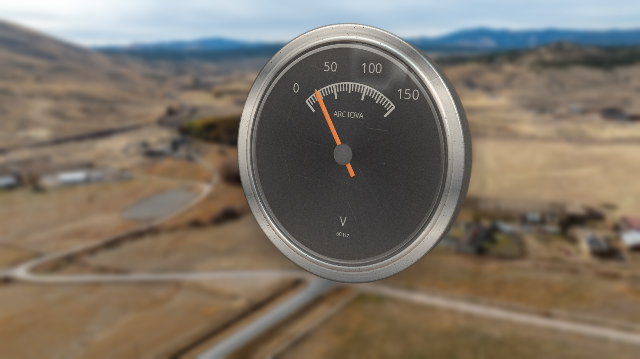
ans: {"value": 25, "unit": "V"}
